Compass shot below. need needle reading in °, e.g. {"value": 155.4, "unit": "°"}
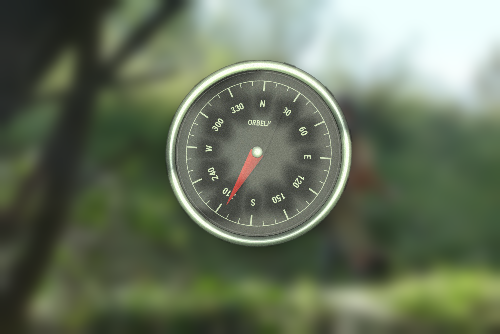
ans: {"value": 205, "unit": "°"}
